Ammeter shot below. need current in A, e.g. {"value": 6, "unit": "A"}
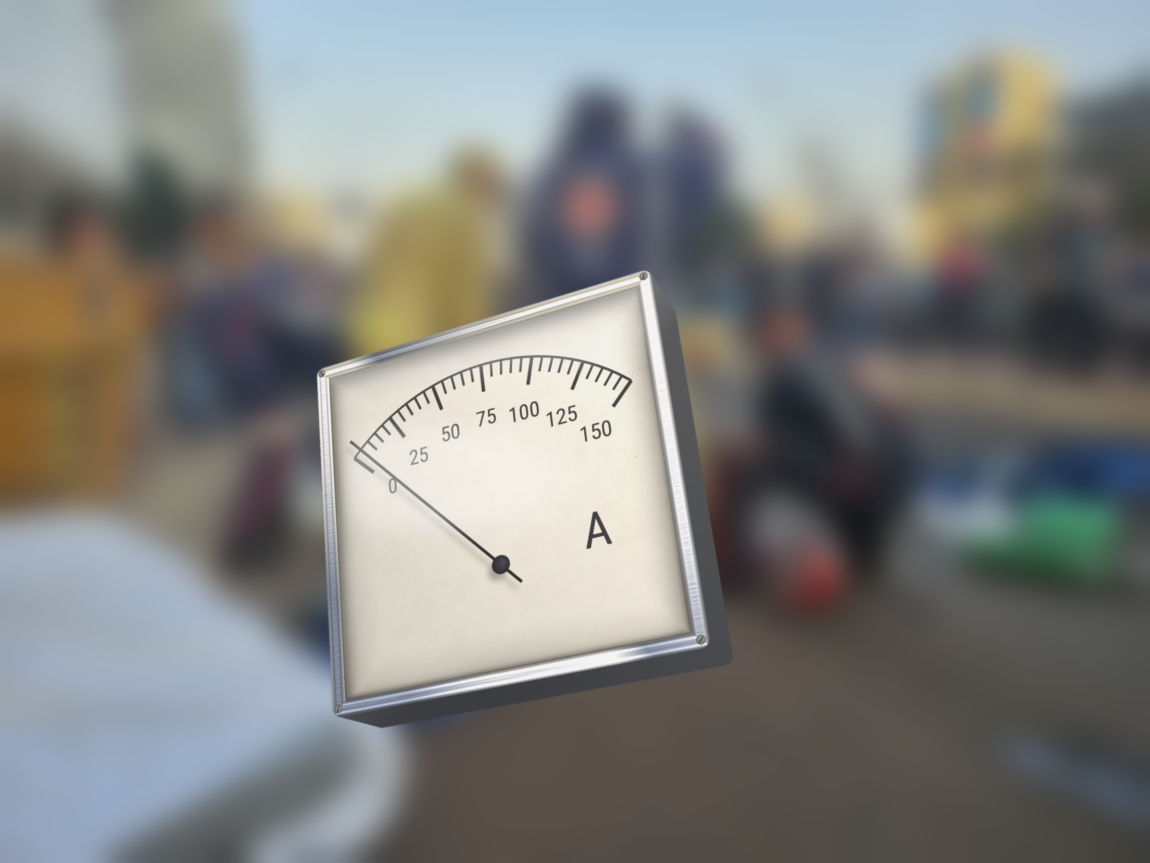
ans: {"value": 5, "unit": "A"}
